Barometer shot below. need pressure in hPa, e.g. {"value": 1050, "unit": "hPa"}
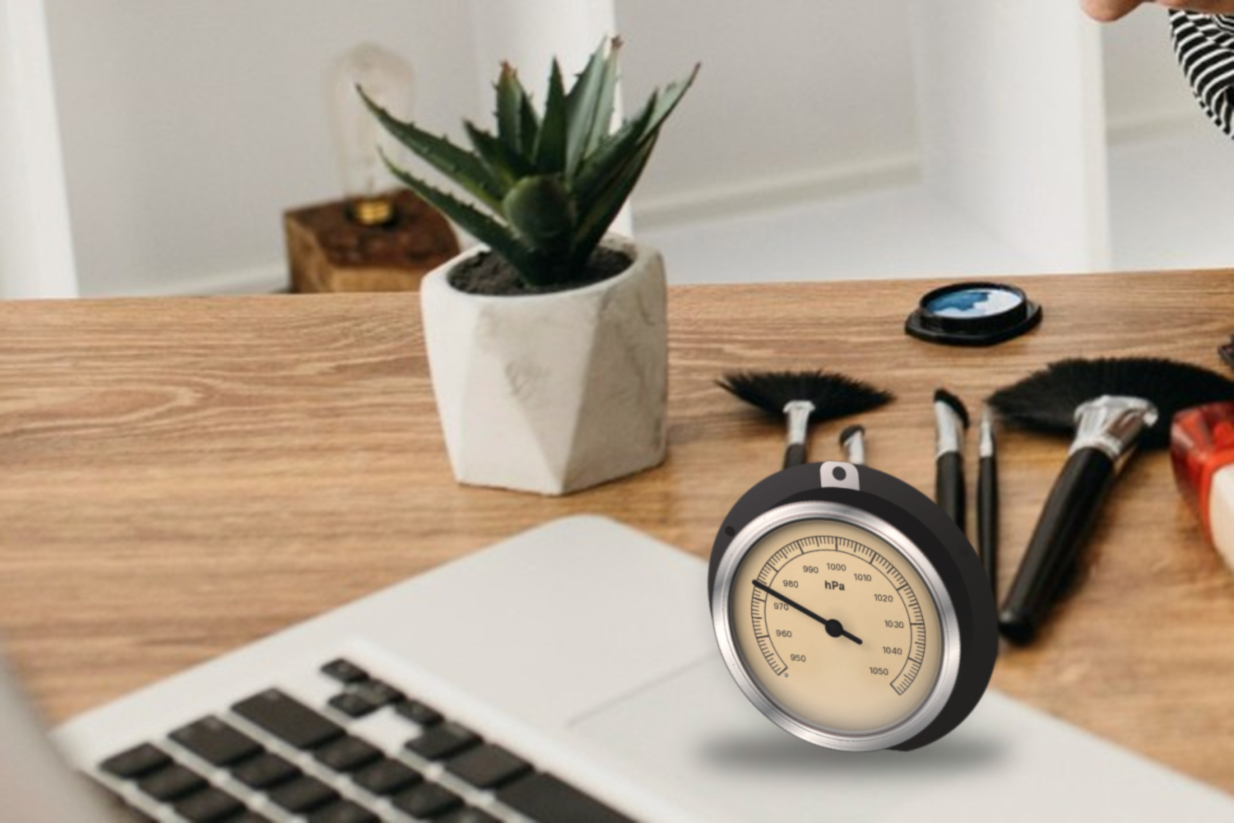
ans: {"value": 975, "unit": "hPa"}
